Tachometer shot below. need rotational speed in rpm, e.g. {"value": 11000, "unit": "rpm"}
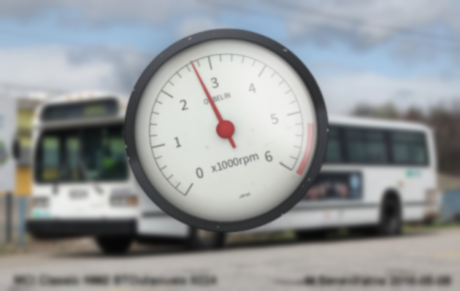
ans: {"value": 2700, "unit": "rpm"}
